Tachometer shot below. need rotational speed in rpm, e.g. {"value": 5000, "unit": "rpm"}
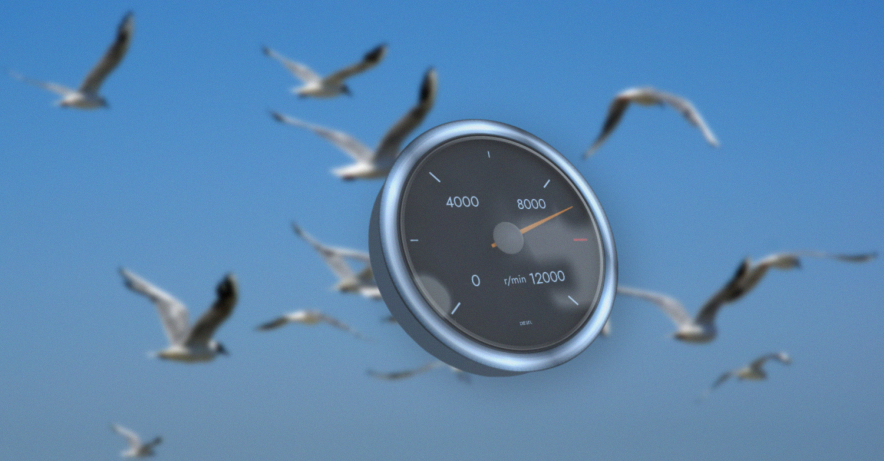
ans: {"value": 9000, "unit": "rpm"}
